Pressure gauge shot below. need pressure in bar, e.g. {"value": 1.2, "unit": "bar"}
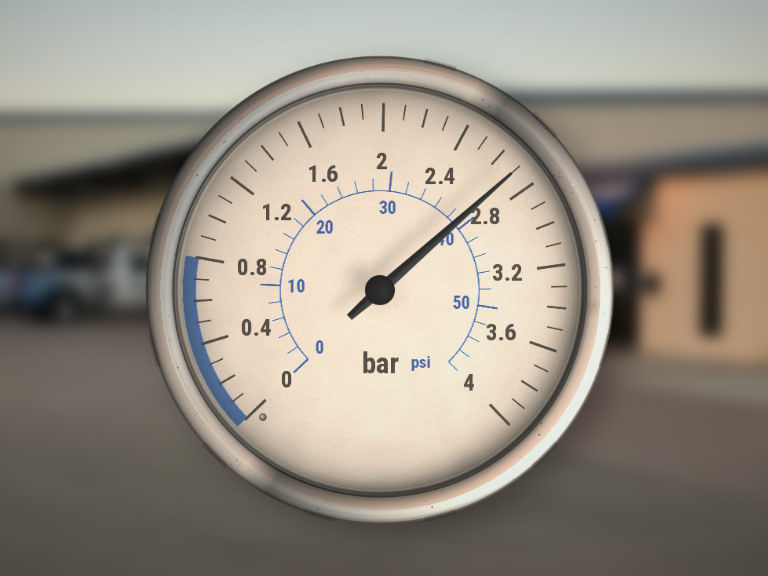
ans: {"value": 2.7, "unit": "bar"}
